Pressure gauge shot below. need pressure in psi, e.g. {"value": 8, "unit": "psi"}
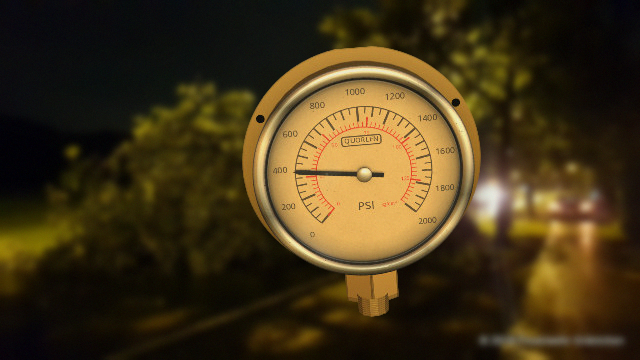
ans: {"value": 400, "unit": "psi"}
